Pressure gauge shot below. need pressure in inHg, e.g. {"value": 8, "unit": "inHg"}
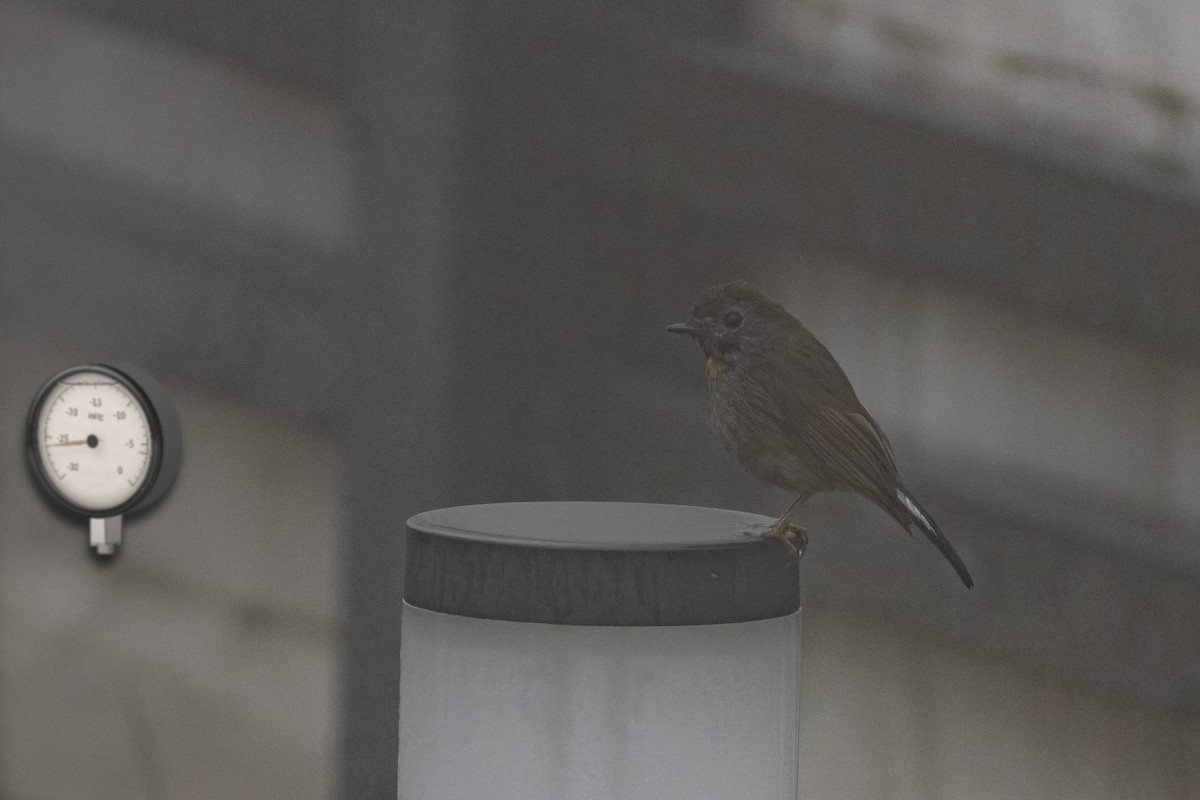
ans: {"value": -26, "unit": "inHg"}
